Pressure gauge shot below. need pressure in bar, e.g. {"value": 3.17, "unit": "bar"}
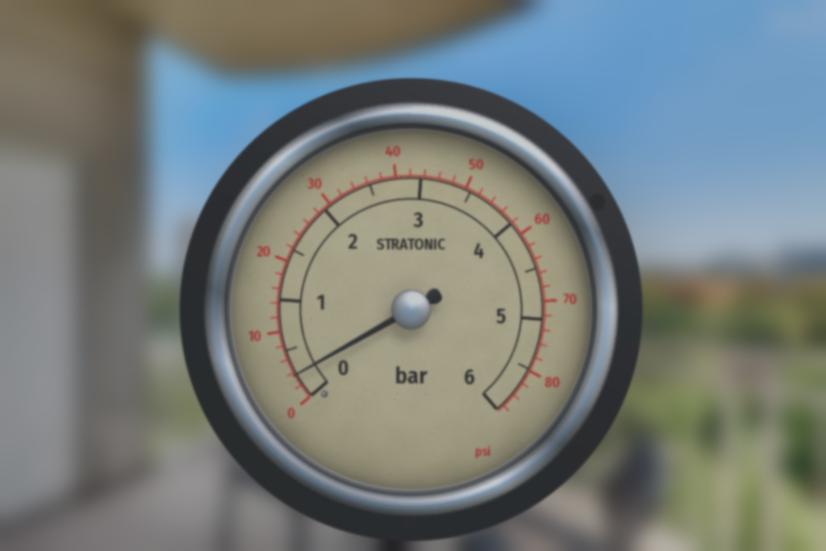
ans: {"value": 0.25, "unit": "bar"}
